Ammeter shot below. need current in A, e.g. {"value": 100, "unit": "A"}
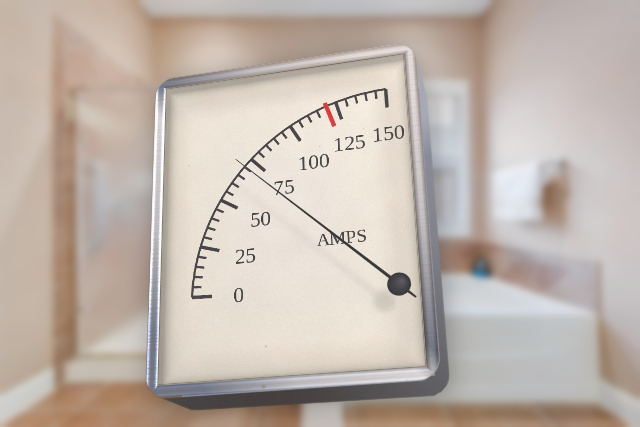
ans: {"value": 70, "unit": "A"}
